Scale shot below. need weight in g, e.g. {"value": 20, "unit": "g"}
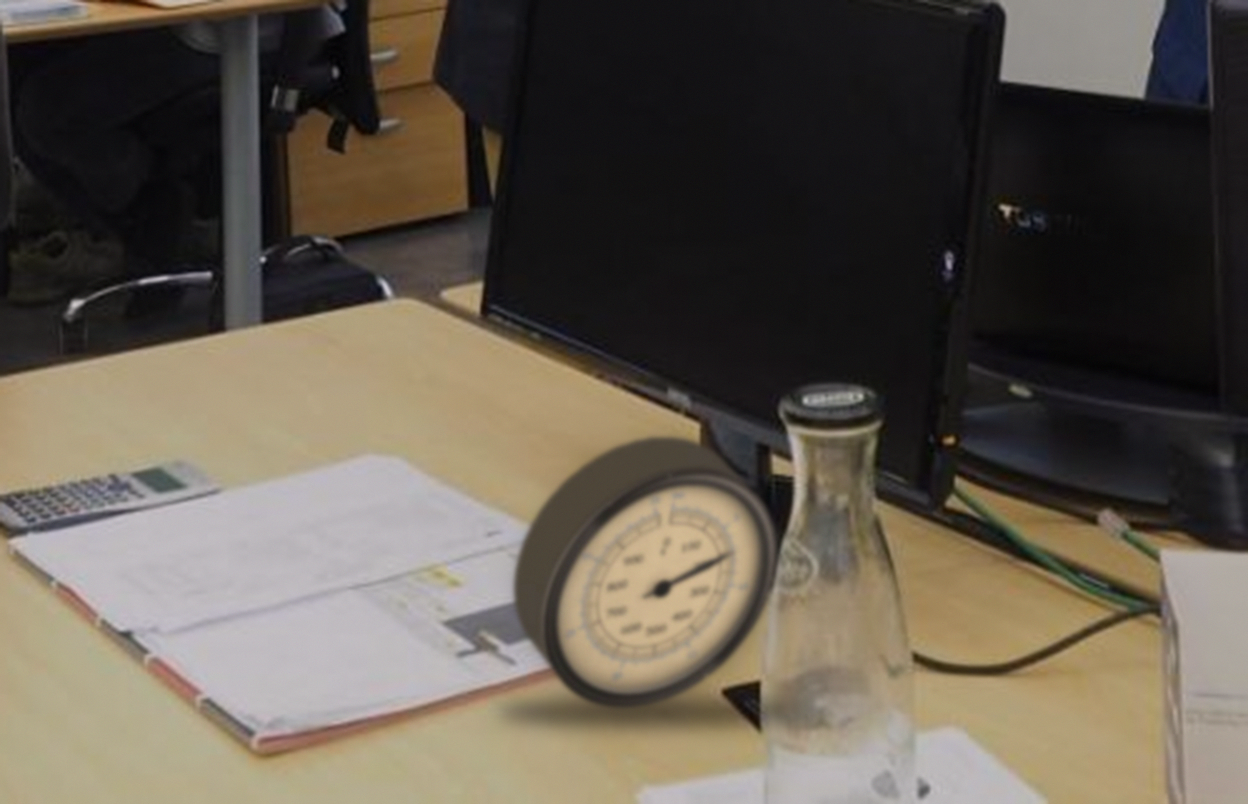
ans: {"value": 200, "unit": "g"}
